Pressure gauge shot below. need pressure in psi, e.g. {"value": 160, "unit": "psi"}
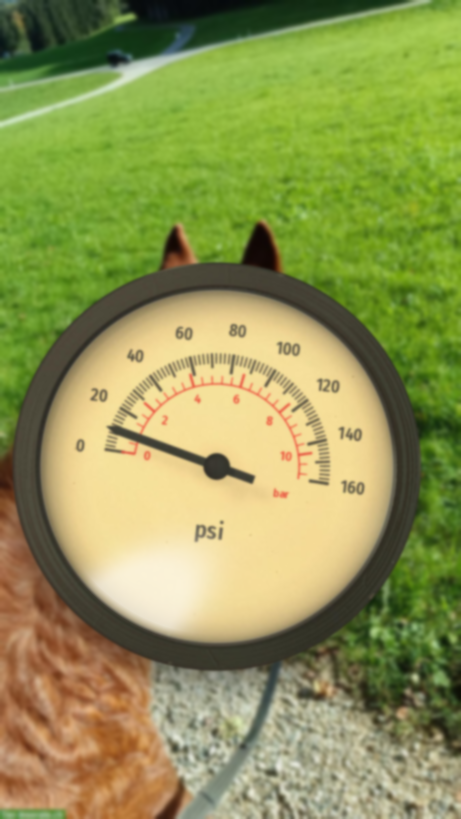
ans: {"value": 10, "unit": "psi"}
